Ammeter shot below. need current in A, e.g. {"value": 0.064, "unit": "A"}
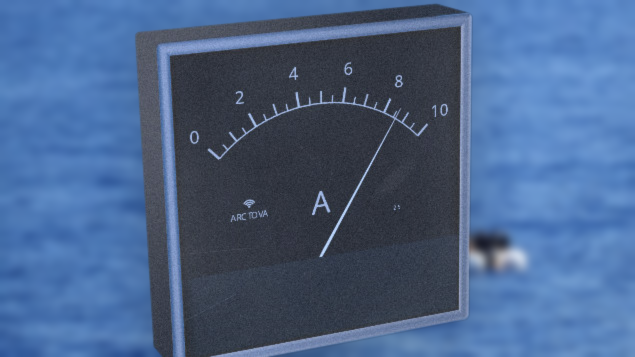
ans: {"value": 8.5, "unit": "A"}
